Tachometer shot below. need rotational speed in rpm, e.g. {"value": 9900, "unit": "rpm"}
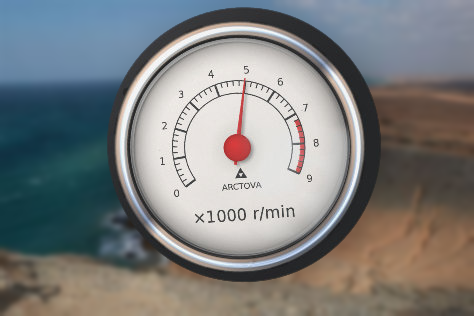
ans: {"value": 5000, "unit": "rpm"}
